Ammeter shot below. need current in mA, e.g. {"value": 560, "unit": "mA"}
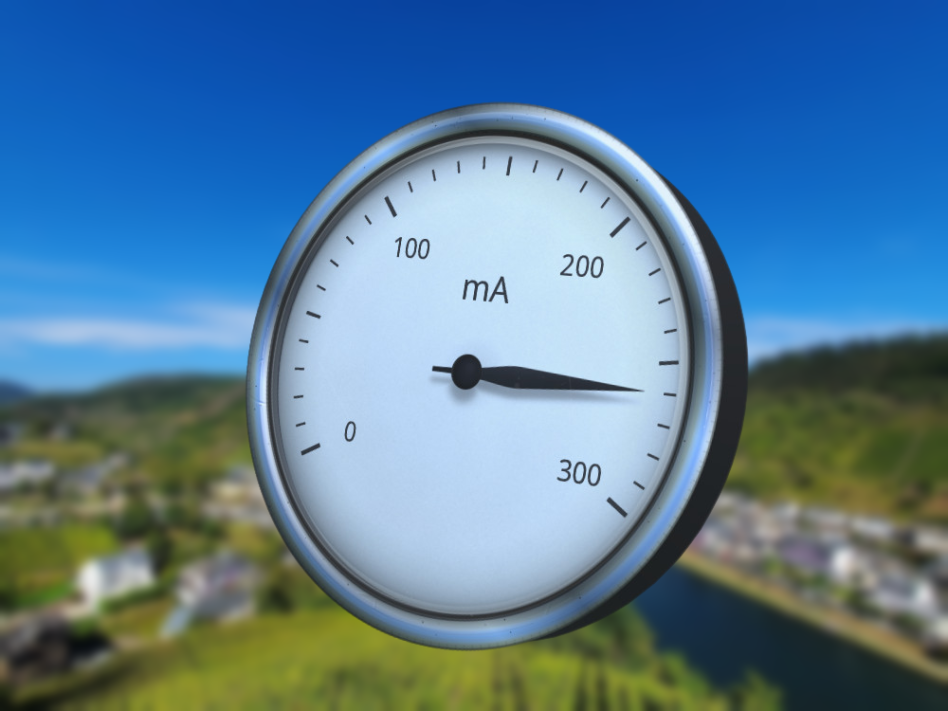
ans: {"value": 260, "unit": "mA"}
